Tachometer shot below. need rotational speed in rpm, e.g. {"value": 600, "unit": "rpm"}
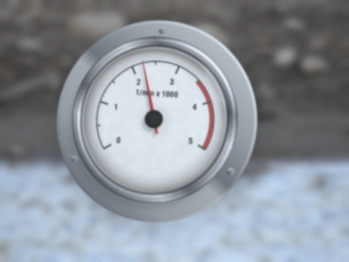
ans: {"value": 2250, "unit": "rpm"}
